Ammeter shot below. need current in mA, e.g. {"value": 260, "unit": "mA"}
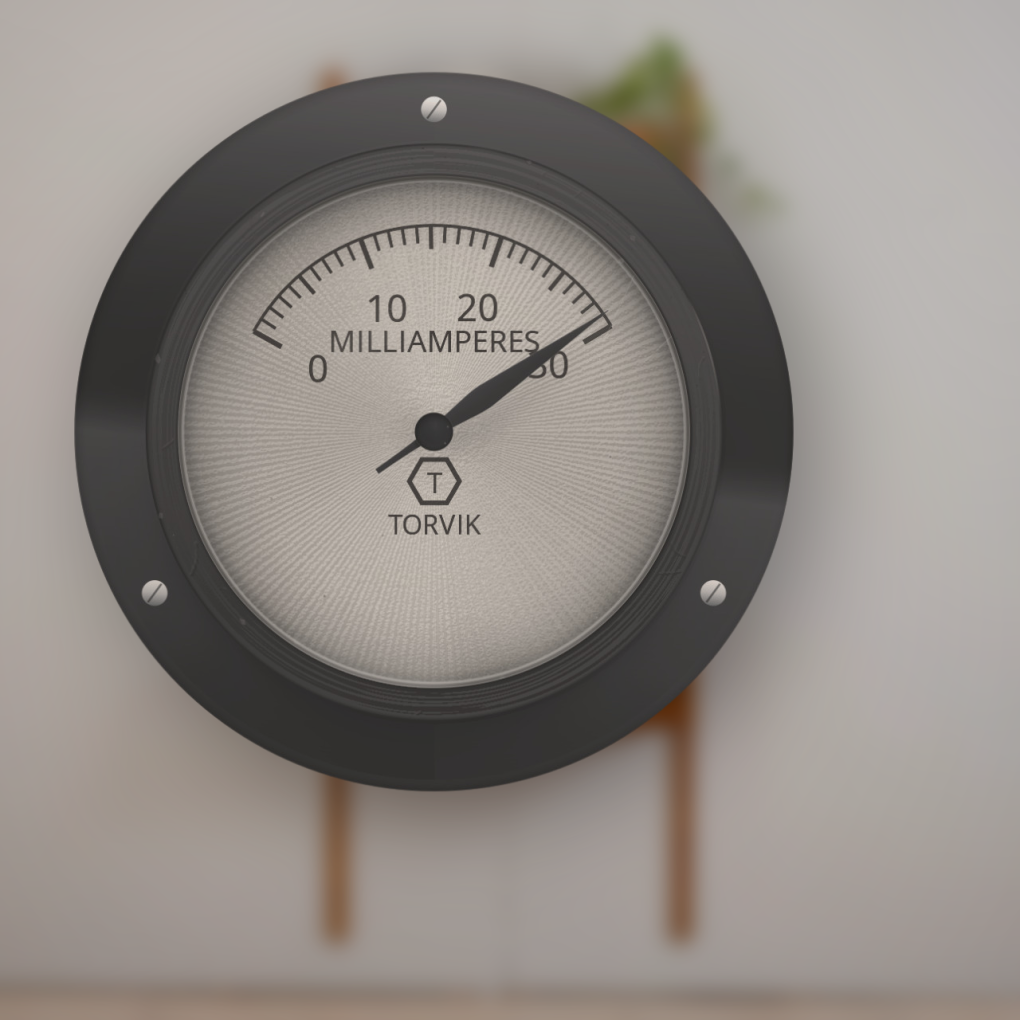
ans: {"value": 29, "unit": "mA"}
